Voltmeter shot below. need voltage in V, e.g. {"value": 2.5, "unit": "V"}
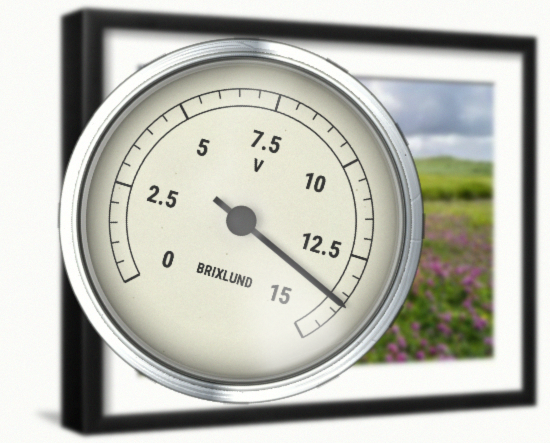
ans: {"value": 13.75, "unit": "V"}
